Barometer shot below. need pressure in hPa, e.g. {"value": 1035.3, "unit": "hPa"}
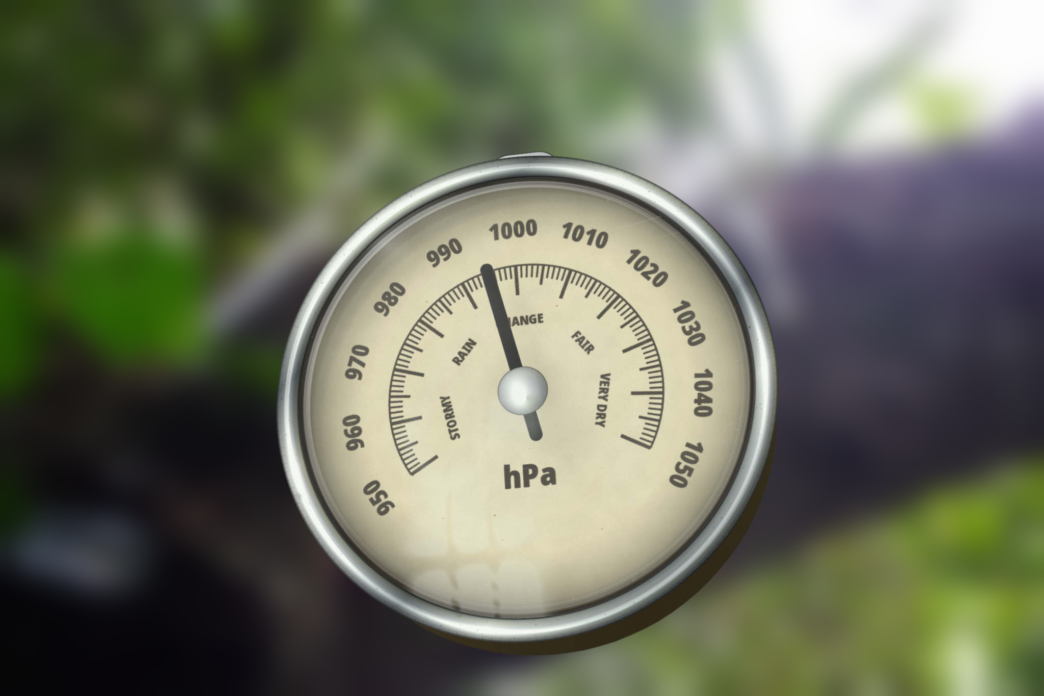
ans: {"value": 995, "unit": "hPa"}
